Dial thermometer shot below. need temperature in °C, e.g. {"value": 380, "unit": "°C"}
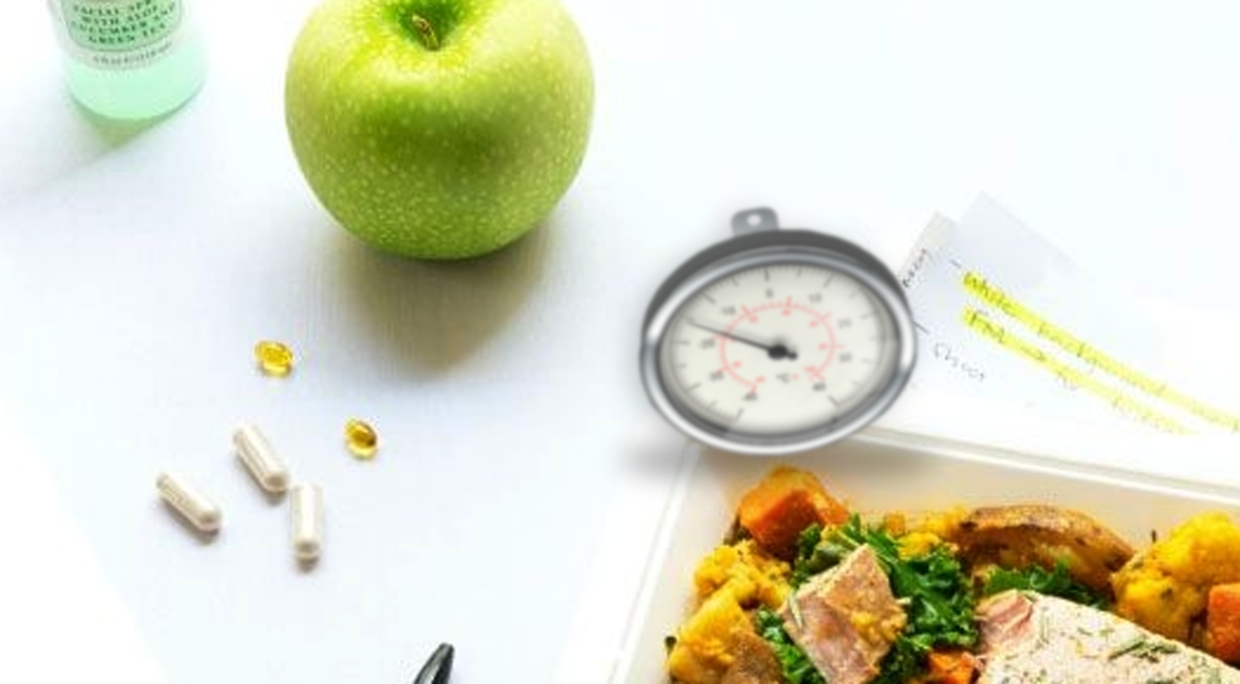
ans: {"value": -15, "unit": "°C"}
